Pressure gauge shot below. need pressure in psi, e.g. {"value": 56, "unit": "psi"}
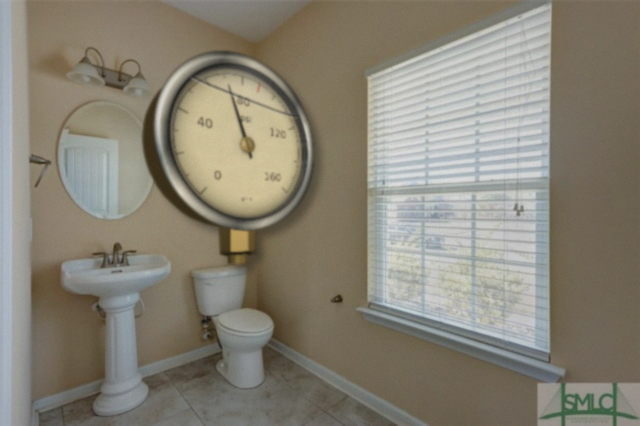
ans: {"value": 70, "unit": "psi"}
